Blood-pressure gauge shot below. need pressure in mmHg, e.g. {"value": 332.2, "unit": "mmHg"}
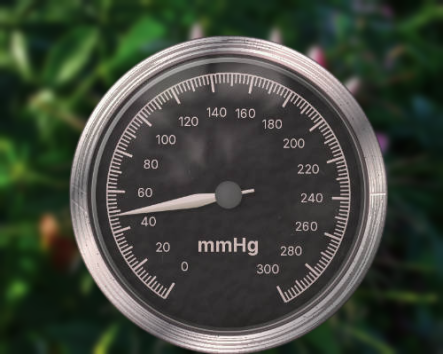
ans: {"value": 48, "unit": "mmHg"}
